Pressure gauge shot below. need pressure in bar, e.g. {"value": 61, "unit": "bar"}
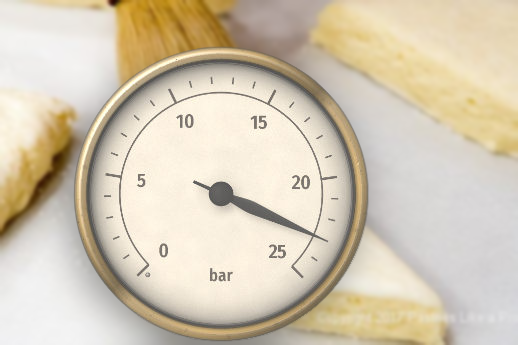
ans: {"value": 23, "unit": "bar"}
